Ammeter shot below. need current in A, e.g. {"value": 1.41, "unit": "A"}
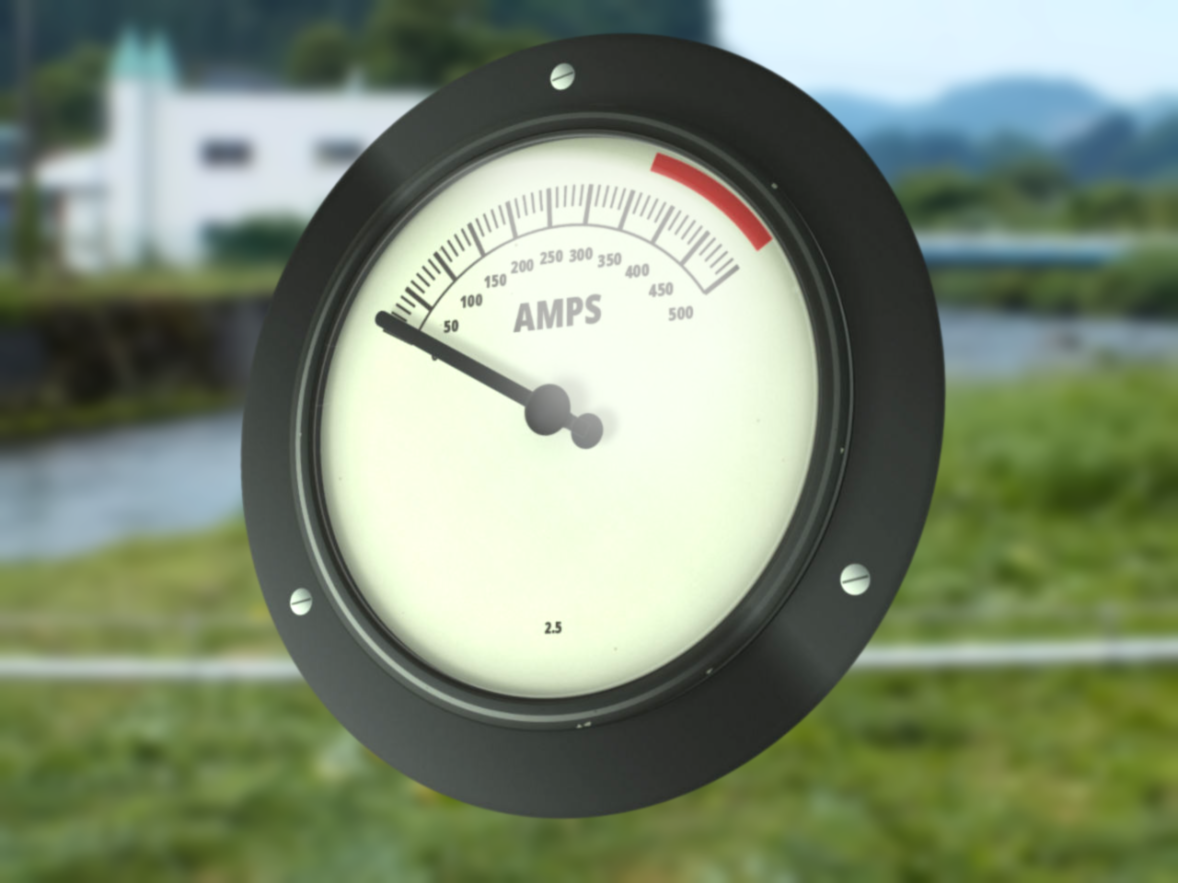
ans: {"value": 10, "unit": "A"}
